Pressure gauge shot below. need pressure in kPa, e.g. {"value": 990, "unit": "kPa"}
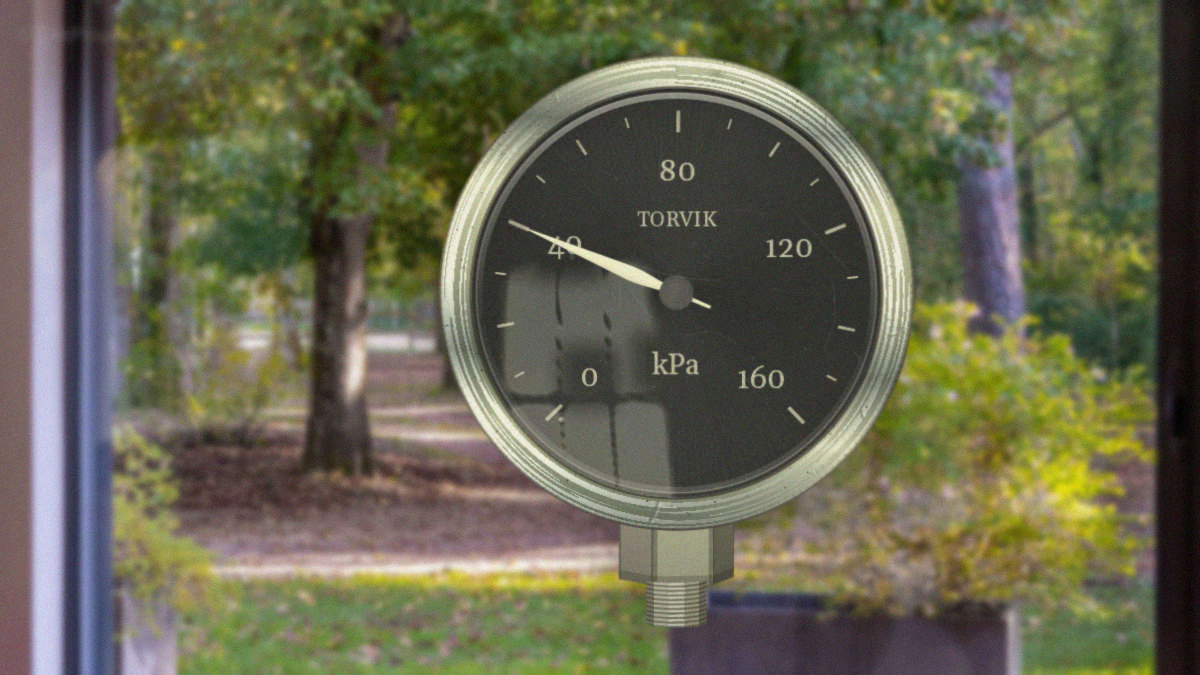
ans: {"value": 40, "unit": "kPa"}
